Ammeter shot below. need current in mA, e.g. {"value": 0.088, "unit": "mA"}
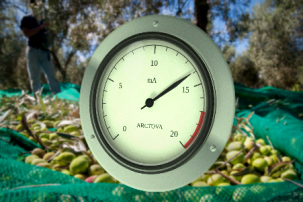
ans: {"value": 14, "unit": "mA"}
